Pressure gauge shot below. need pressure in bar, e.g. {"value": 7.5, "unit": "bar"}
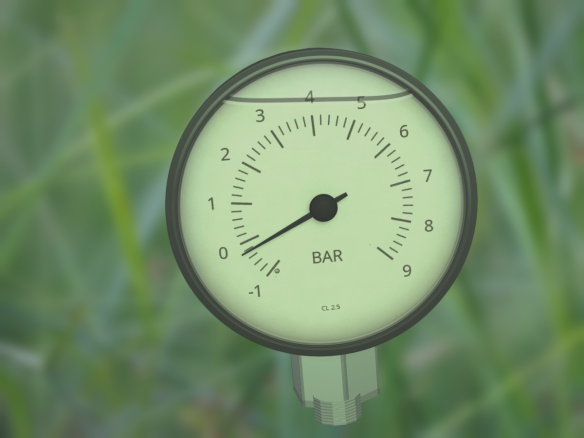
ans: {"value": -0.2, "unit": "bar"}
